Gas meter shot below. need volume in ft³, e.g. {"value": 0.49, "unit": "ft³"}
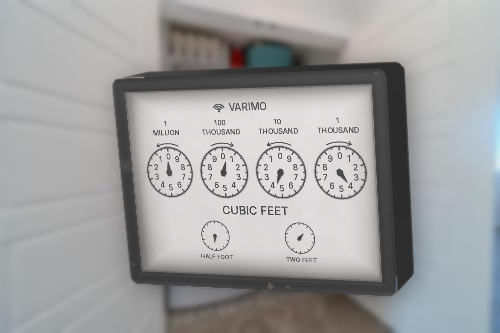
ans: {"value": 4400, "unit": "ft³"}
